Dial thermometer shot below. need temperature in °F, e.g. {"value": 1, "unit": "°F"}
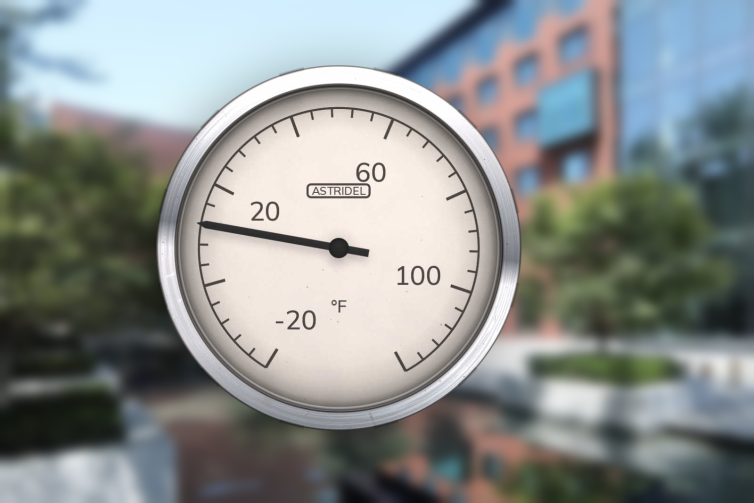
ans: {"value": 12, "unit": "°F"}
